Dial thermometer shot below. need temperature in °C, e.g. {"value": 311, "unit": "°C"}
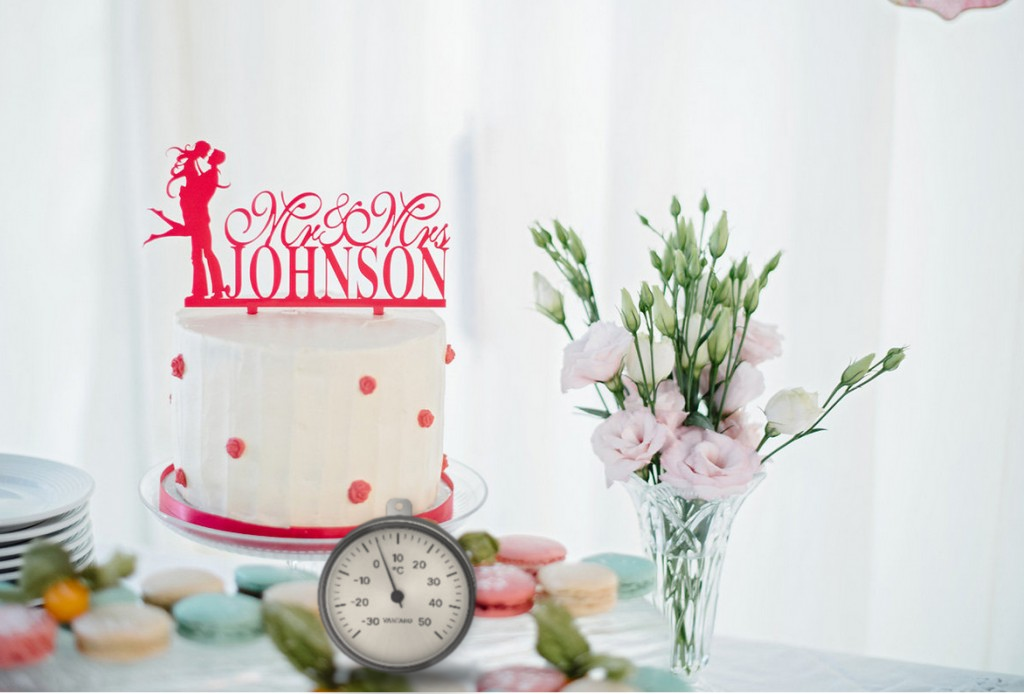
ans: {"value": 4, "unit": "°C"}
